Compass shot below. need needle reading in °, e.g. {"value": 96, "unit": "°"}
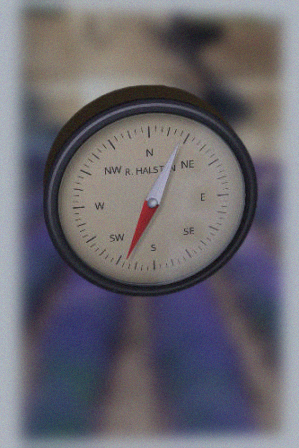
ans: {"value": 205, "unit": "°"}
